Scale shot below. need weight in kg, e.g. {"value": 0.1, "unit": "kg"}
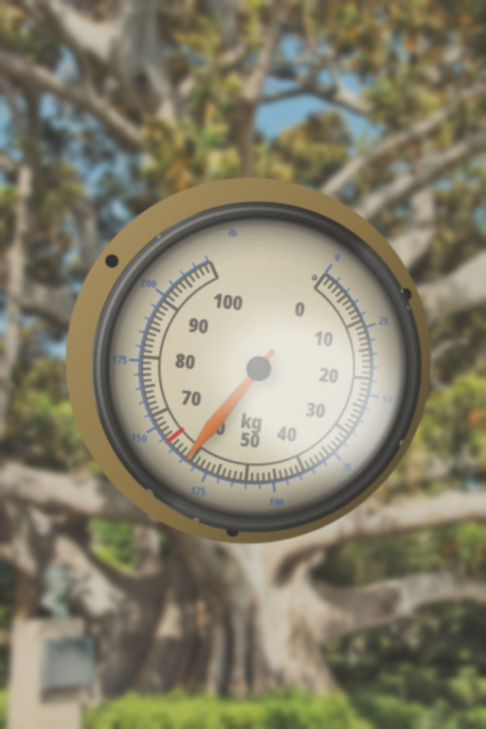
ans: {"value": 61, "unit": "kg"}
